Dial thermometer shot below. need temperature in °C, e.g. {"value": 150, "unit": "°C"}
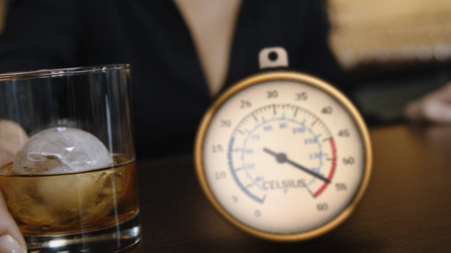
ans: {"value": 55, "unit": "°C"}
